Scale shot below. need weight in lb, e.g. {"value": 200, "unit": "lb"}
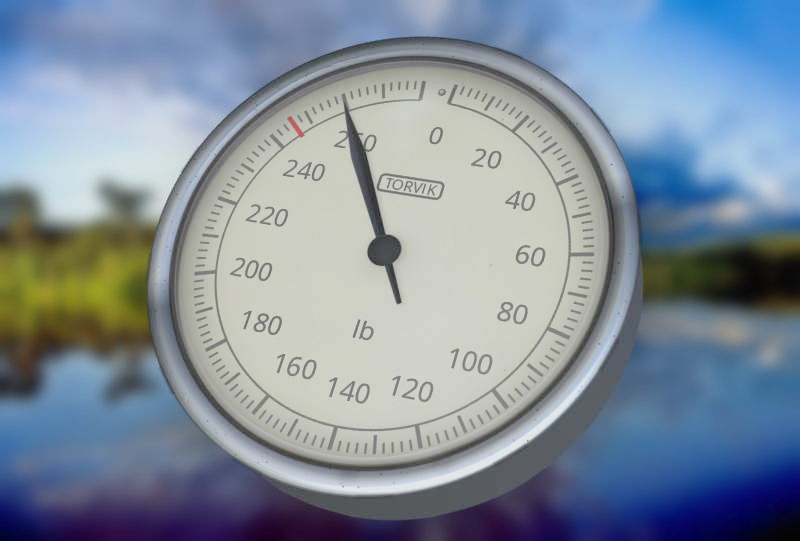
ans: {"value": 260, "unit": "lb"}
